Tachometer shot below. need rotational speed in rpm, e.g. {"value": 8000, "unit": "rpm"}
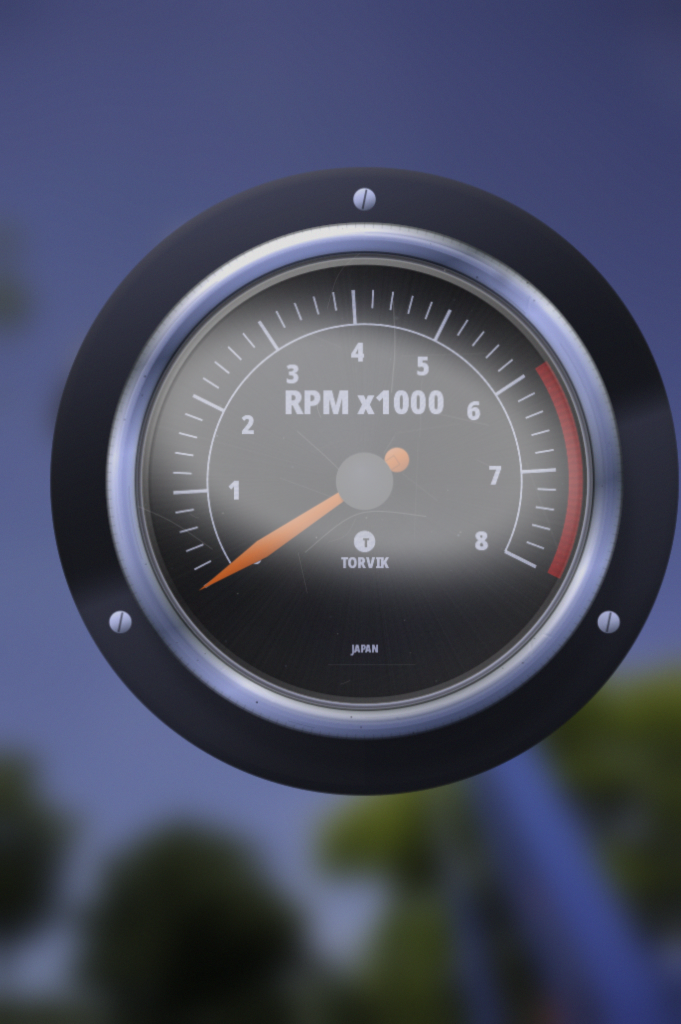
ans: {"value": 0, "unit": "rpm"}
